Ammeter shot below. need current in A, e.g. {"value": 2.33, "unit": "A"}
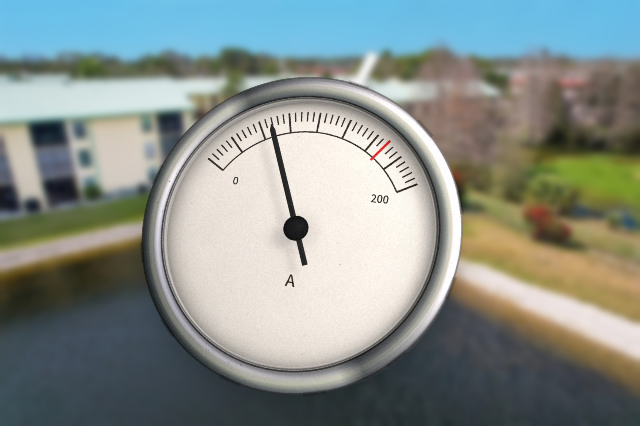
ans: {"value": 60, "unit": "A"}
